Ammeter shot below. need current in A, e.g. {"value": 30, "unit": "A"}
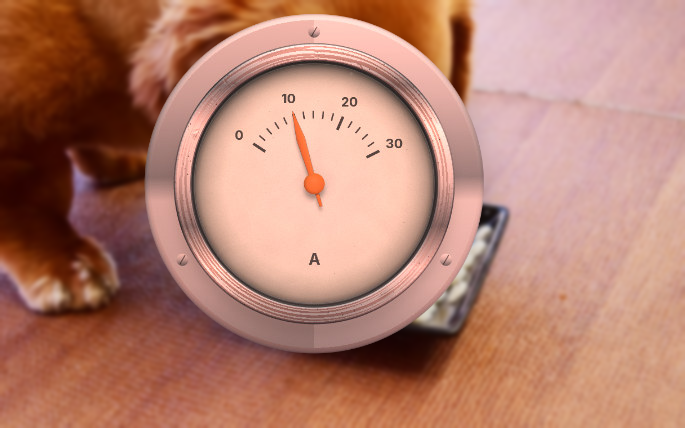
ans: {"value": 10, "unit": "A"}
